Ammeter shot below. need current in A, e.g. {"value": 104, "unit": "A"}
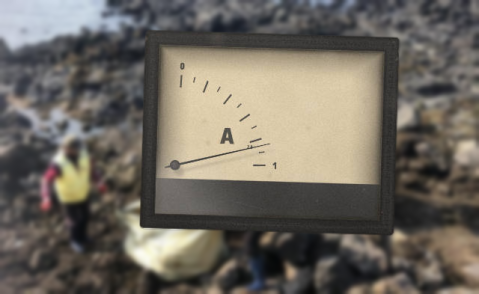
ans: {"value": 0.85, "unit": "A"}
